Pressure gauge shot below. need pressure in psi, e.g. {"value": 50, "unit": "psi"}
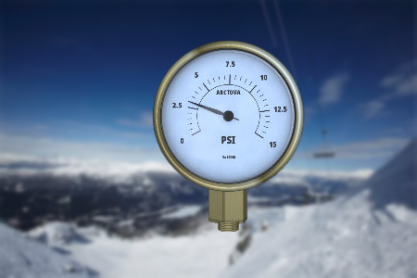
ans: {"value": 3, "unit": "psi"}
